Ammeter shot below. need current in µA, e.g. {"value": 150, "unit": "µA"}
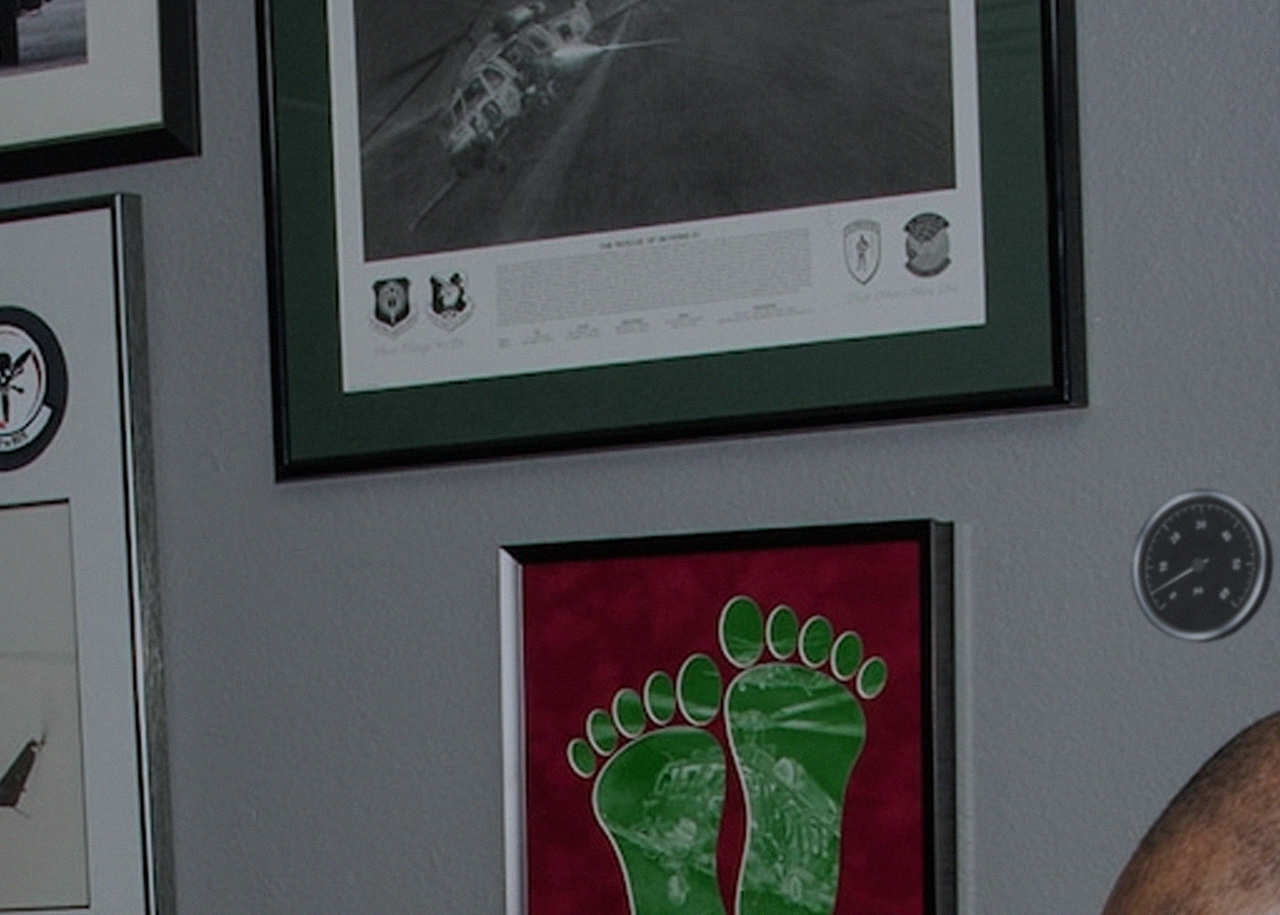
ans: {"value": 4, "unit": "µA"}
